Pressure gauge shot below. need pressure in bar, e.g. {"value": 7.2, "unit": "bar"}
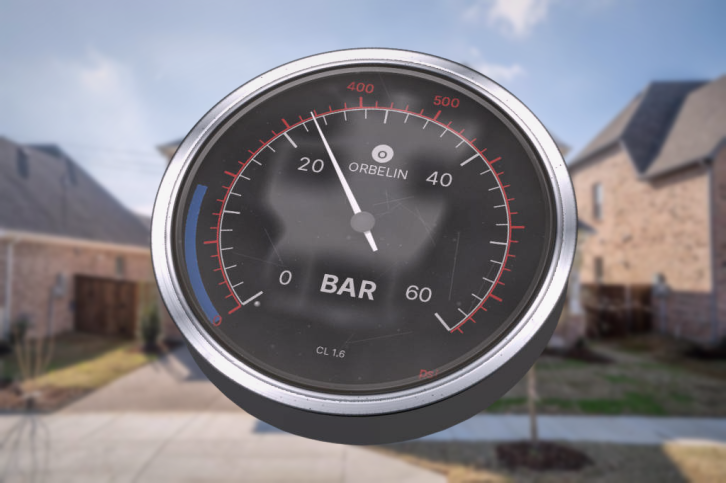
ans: {"value": 23, "unit": "bar"}
